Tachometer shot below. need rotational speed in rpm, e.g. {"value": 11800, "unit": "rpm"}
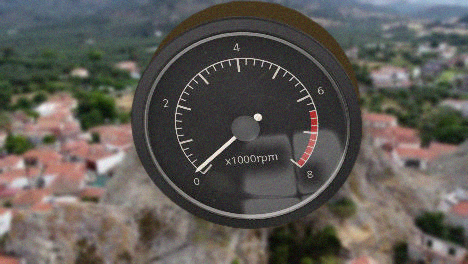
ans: {"value": 200, "unit": "rpm"}
